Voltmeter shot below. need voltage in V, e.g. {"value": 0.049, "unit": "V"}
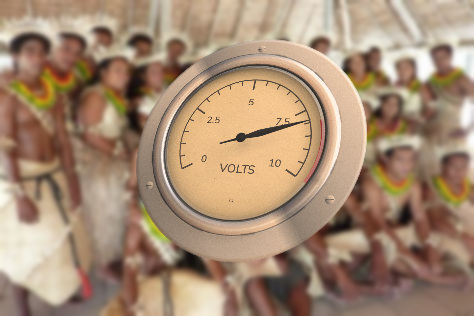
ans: {"value": 8, "unit": "V"}
